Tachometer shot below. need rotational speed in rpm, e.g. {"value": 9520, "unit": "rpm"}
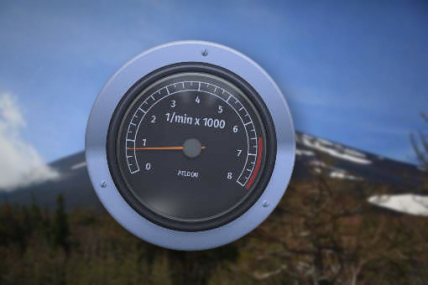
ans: {"value": 750, "unit": "rpm"}
